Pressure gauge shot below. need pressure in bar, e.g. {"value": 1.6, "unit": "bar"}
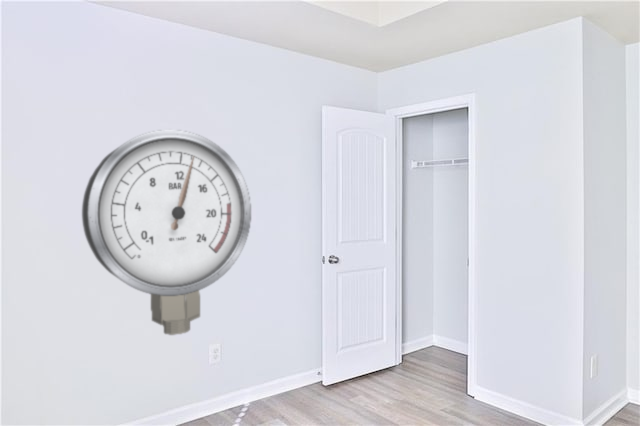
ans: {"value": 13, "unit": "bar"}
